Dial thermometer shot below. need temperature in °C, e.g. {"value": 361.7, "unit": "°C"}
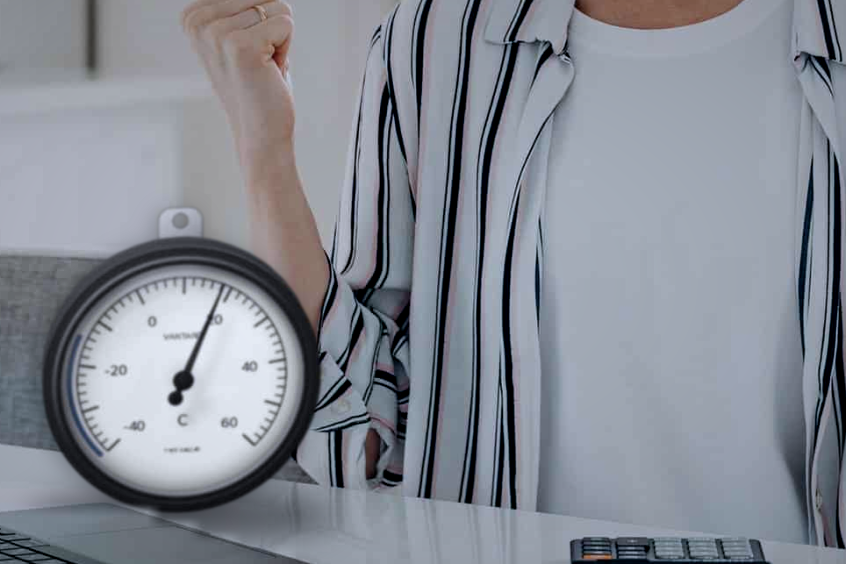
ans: {"value": 18, "unit": "°C"}
